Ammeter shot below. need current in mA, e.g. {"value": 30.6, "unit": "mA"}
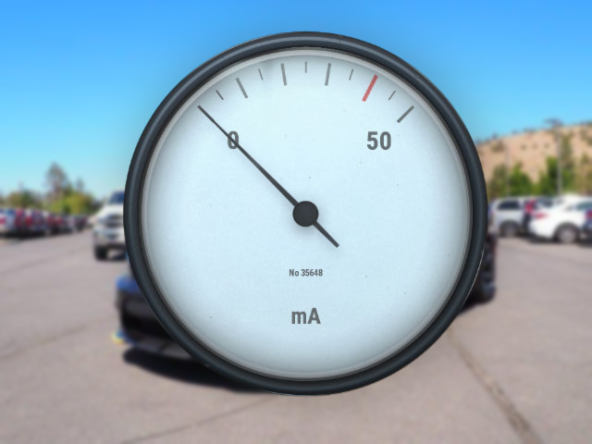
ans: {"value": 0, "unit": "mA"}
